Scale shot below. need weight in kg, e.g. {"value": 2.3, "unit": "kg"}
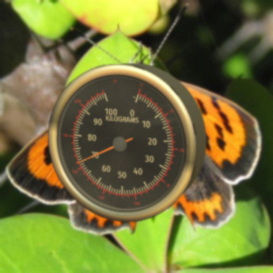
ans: {"value": 70, "unit": "kg"}
